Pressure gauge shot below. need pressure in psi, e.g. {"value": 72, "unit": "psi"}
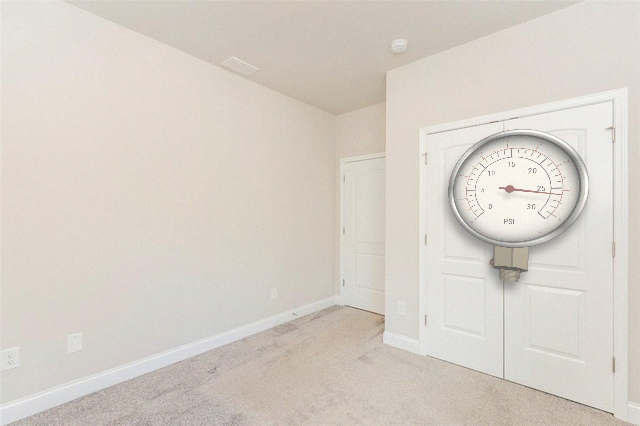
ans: {"value": 26, "unit": "psi"}
